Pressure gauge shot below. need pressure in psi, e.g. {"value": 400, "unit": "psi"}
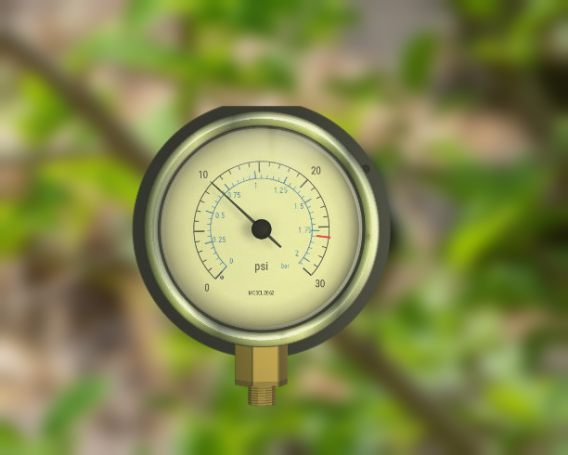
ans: {"value": 10, "unit": "psi"}
